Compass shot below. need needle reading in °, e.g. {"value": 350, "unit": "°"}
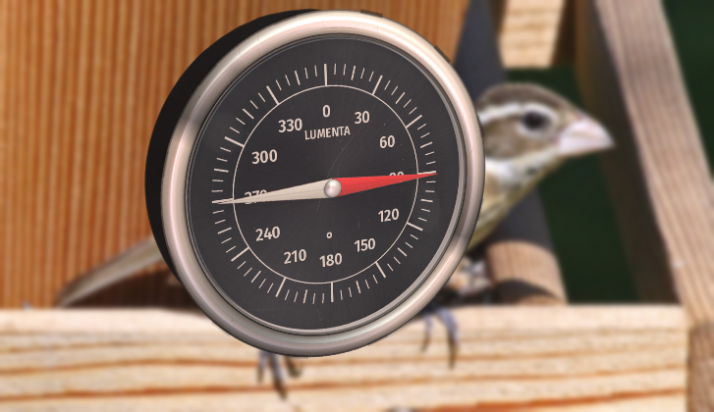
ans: {"value": 90, "unit": "°"}
